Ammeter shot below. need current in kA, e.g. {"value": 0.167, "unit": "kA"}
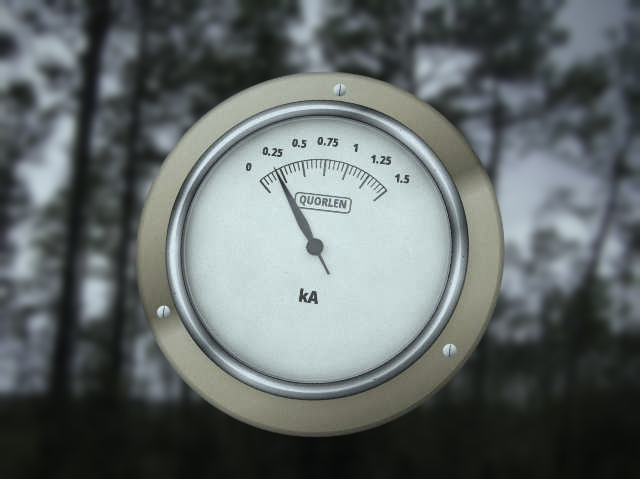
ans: {"value": 0.2, "unit": "kA"}
